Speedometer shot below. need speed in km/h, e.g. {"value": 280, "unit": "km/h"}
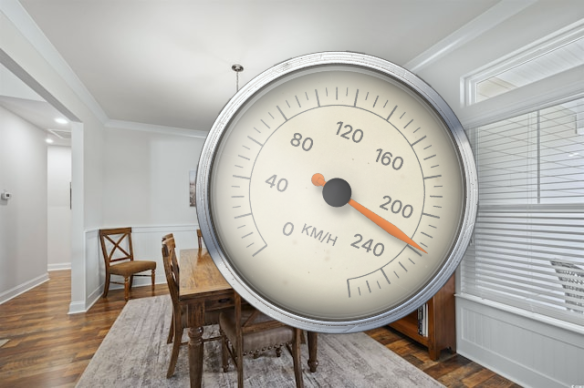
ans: {"value": 217.5, "unit": "km/h"}
